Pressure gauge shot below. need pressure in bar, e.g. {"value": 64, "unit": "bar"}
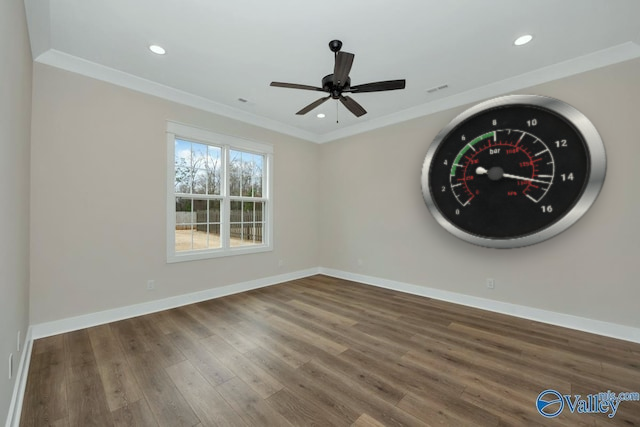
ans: {"value": 14.5, "unit": "bar"}
